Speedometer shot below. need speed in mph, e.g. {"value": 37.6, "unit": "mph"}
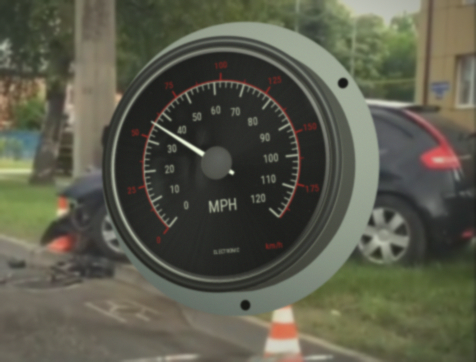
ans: {"value": 36, "unit": "mph"}
